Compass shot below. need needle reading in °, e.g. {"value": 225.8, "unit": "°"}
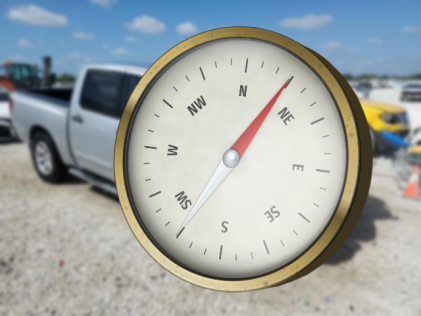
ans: {"value": 30, "unit": "°"}
